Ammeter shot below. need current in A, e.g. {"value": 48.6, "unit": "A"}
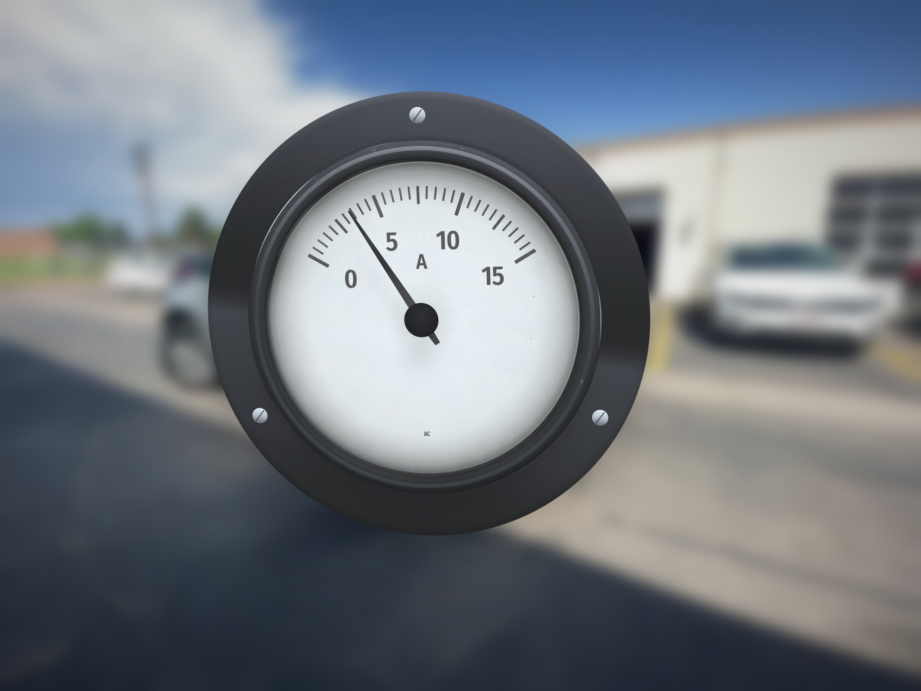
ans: {"value": 3.5, "unit": "A"}
